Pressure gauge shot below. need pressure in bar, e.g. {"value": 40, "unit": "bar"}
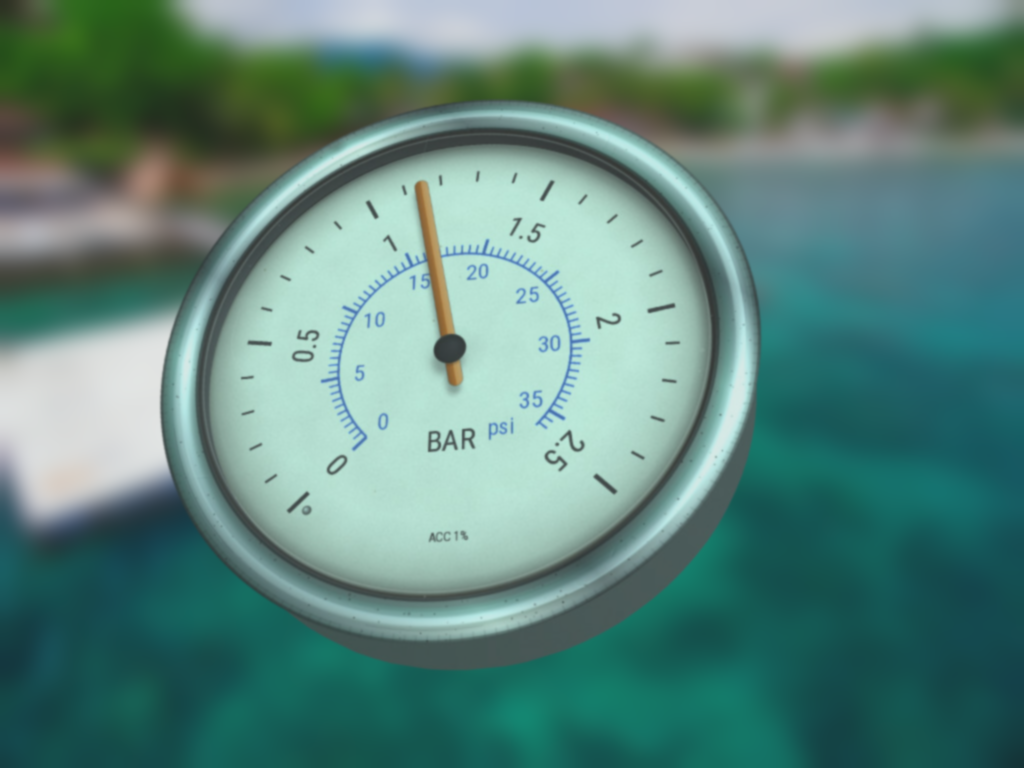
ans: {"value": 1.15, "unit": "bar"}
